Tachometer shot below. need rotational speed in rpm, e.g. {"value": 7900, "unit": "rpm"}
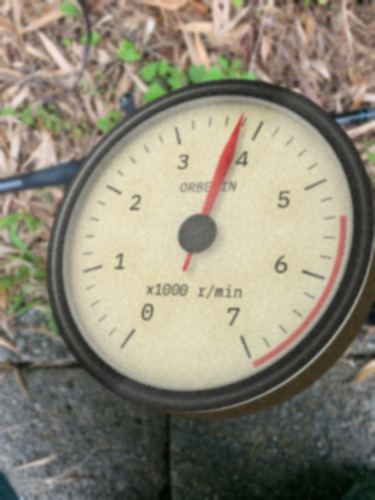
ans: {"value": 3800, "unit": "rpm"}
